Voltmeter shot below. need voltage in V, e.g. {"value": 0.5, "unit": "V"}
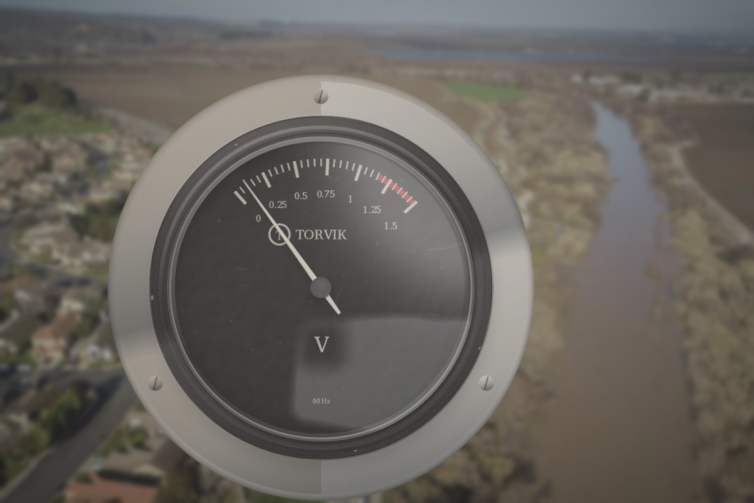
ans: {"value": 0.1, "unit": "V"}
